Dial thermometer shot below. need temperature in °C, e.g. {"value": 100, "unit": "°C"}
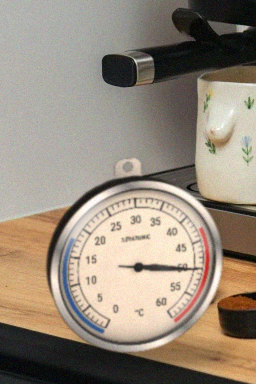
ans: {"value": 50, "unit": "°C"}
